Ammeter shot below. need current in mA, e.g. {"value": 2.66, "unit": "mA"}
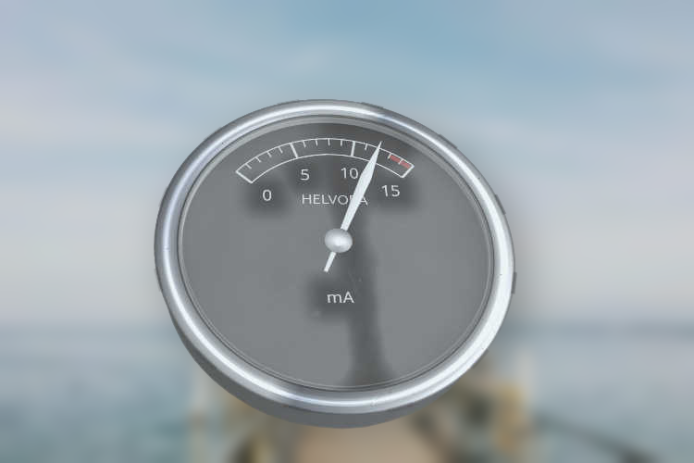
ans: {"value": 12, "unit": "mA"}
